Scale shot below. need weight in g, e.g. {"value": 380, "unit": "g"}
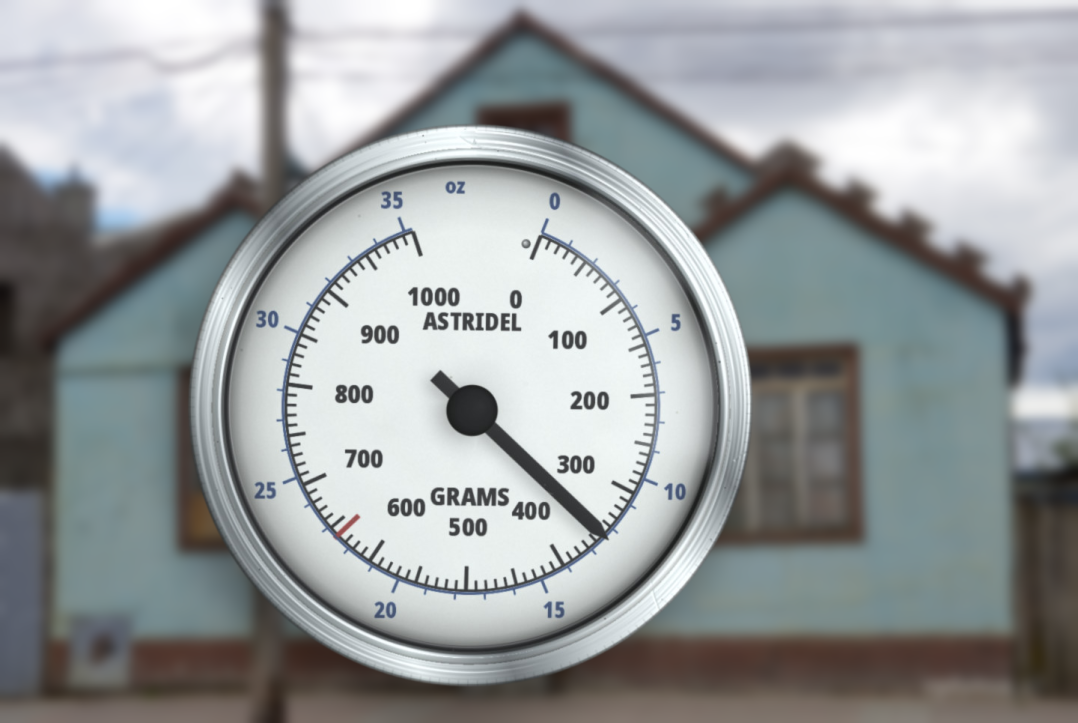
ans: {"value": 350, "unit": "g"}
